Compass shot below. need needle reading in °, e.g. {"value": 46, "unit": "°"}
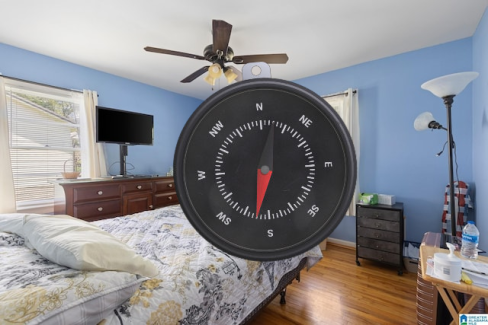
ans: {"value": 195, "unit": "°"}
